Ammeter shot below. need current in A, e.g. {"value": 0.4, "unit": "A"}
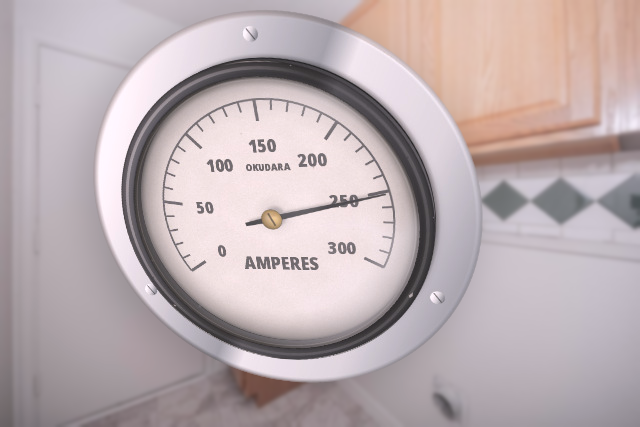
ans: {"value": 250, "unit": "A"}
